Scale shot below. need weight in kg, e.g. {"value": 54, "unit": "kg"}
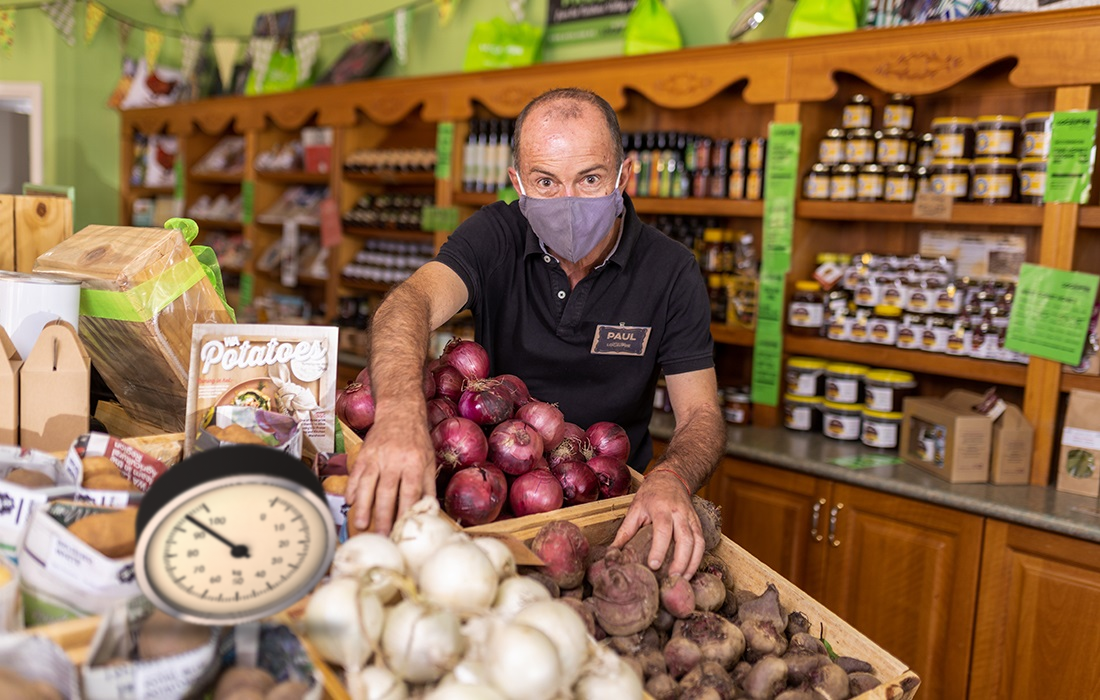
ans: {"value": 95, "unit": "kg"}
